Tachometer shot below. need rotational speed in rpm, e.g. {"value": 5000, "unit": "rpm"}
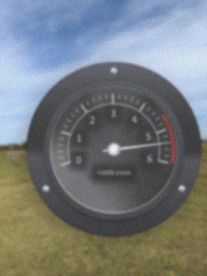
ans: {"value": 5400, "unit": "rpm"}
